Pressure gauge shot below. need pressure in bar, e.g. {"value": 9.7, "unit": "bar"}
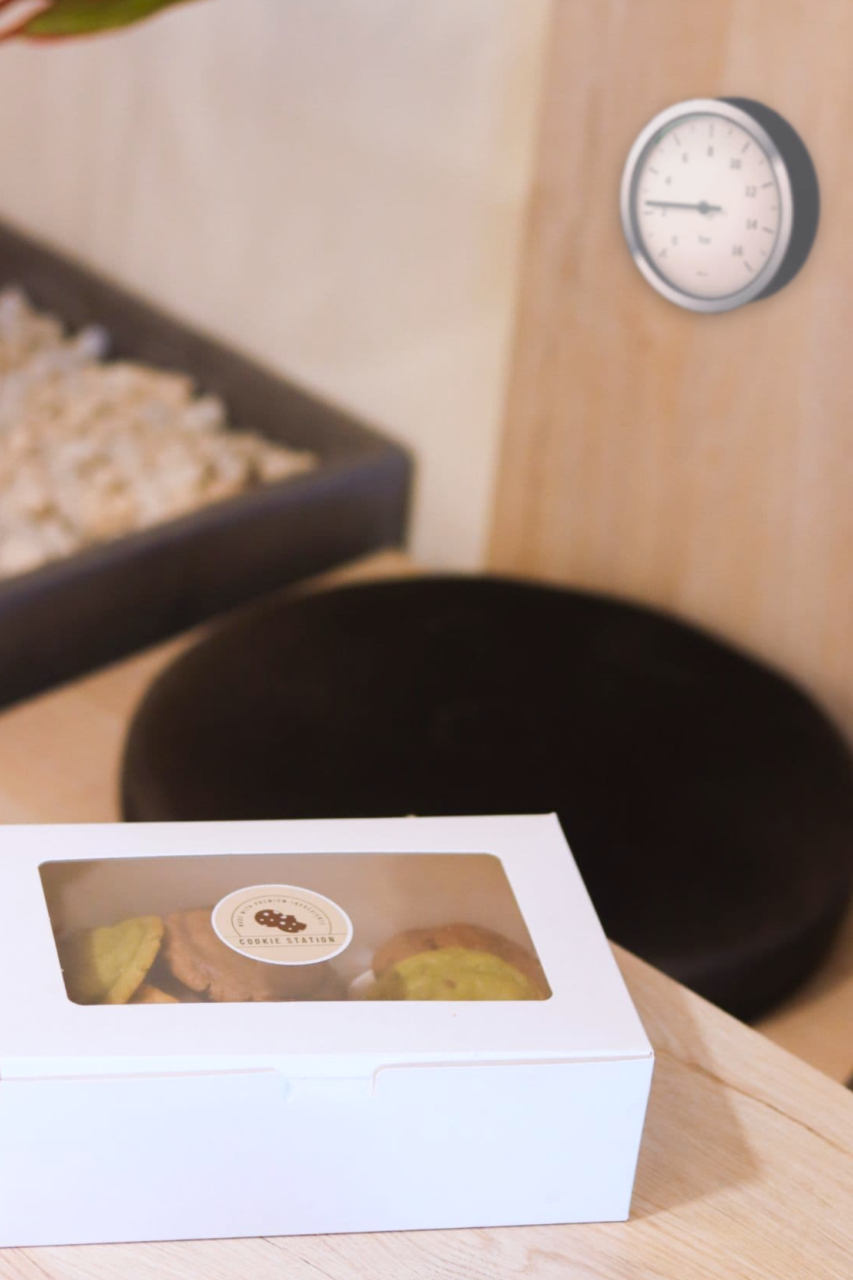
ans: {"value": 2.5, "unit": "bar"}
